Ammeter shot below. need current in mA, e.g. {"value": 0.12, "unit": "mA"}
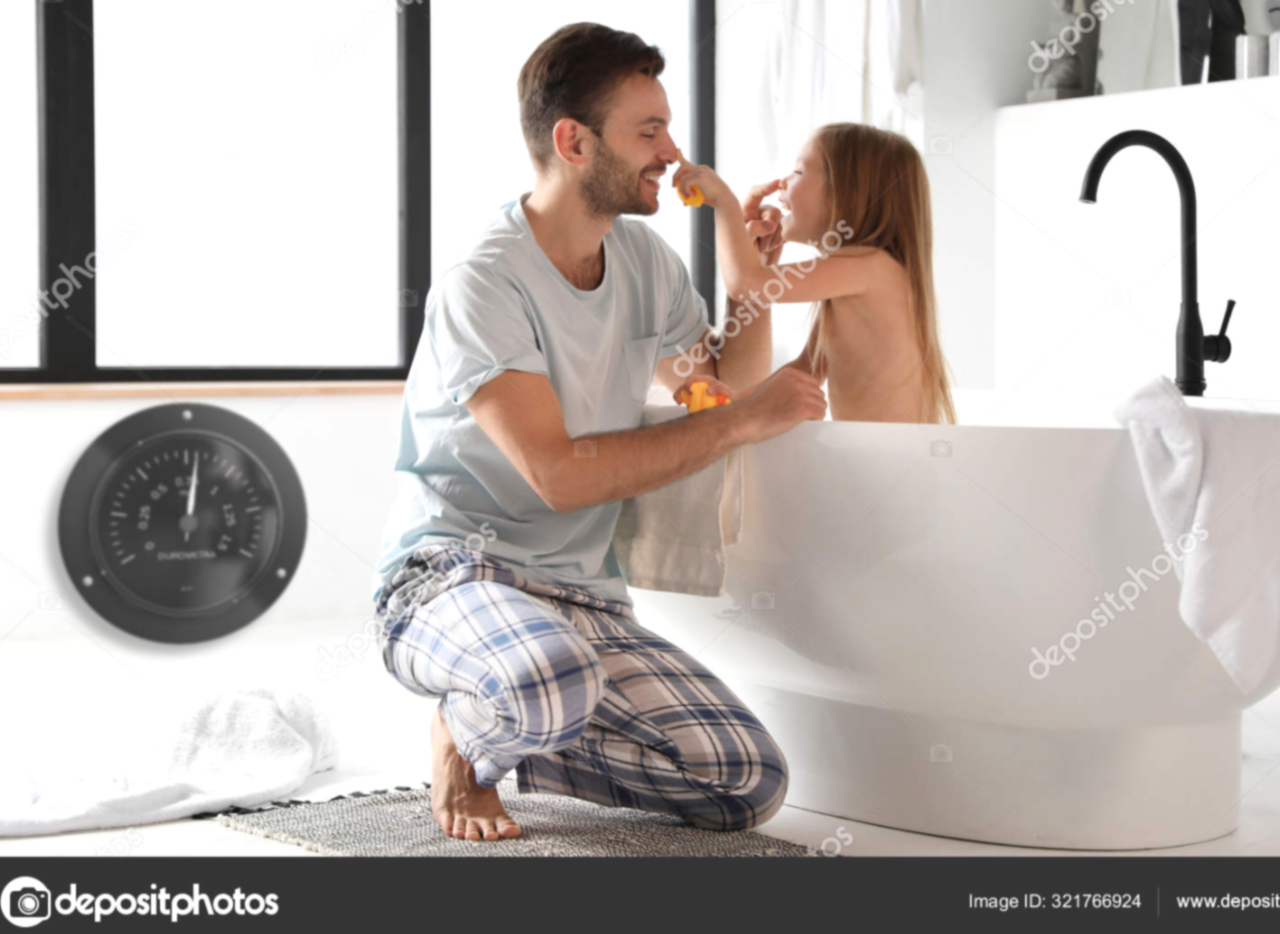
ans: {"value": 0.8, "unit": "mA"}
